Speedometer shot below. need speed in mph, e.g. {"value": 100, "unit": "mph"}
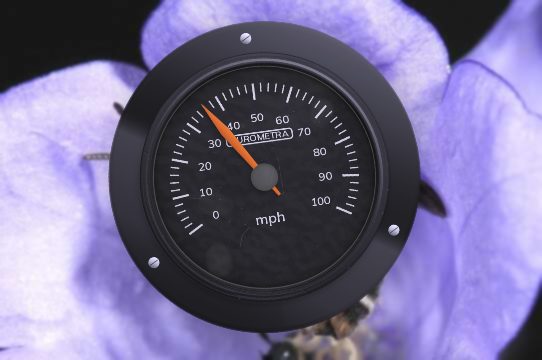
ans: {"value": 36, "unit": "mph"}
